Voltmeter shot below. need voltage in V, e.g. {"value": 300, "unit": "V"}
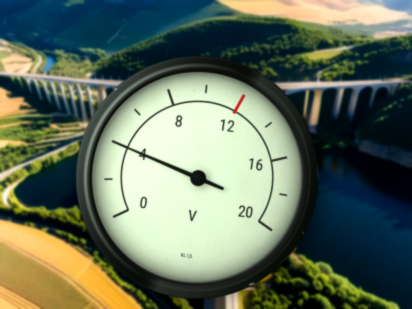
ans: {"value": 4, "unit": "V"}
